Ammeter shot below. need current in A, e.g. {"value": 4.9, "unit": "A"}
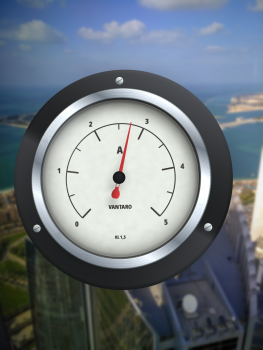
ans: {"value": 2.75, "unit": "A"}
